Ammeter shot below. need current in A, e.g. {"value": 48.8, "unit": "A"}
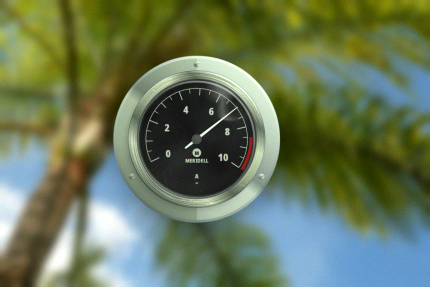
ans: {"value": 7, "unit": "A"}
